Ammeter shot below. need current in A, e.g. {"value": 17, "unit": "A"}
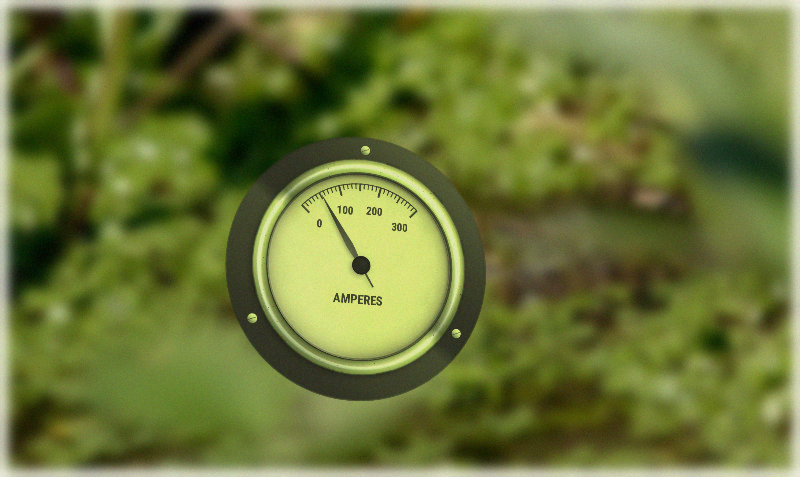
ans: {"value": 50, "unit": "A"}
